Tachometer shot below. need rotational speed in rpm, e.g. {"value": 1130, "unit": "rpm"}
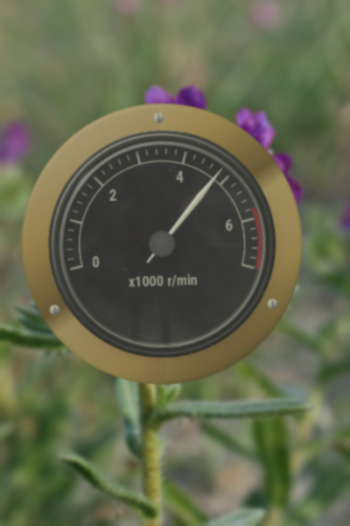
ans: {"value": 4800, "unit": "rpm"}
